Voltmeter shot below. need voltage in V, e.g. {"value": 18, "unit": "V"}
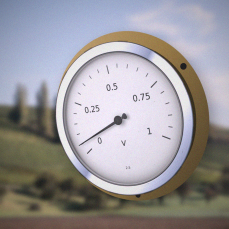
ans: {"value": 0.05, "unit": "V"}
